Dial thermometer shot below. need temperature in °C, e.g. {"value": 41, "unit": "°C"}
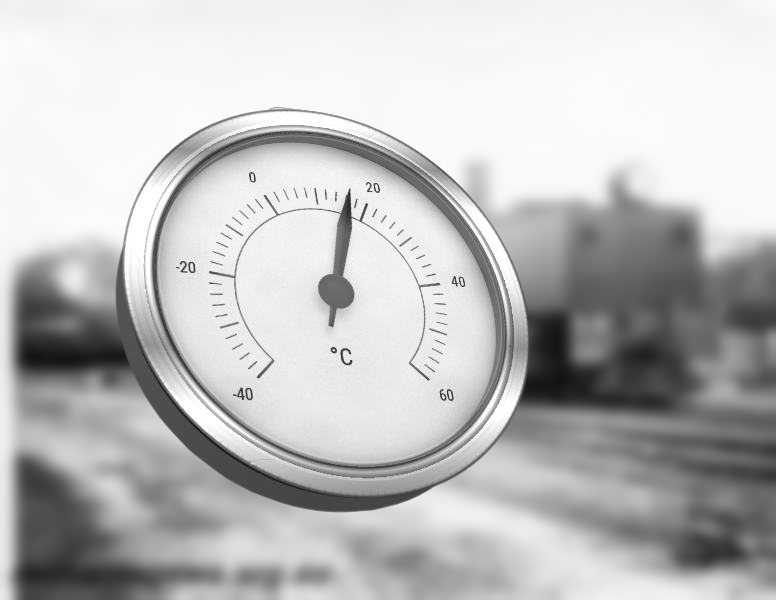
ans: {"value": 16, "unit": "°C"}
